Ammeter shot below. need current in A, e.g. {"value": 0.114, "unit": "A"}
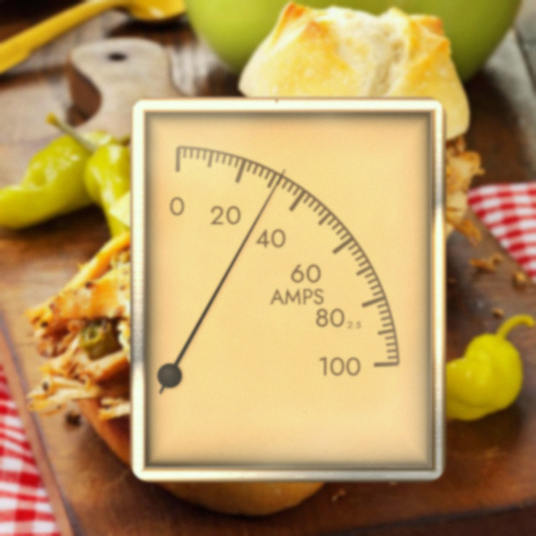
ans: {"value": 32, "unit": "A"}
